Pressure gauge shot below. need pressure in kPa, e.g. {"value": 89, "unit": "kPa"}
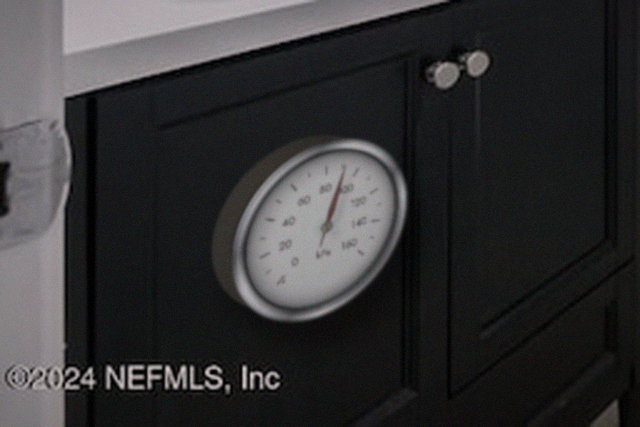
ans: {"value": 90, "unit": "kPa"}
